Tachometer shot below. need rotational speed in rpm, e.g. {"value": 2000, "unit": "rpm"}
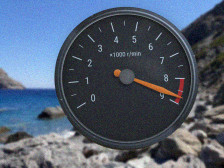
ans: {"value": 8750, "unit": "rpm"}
